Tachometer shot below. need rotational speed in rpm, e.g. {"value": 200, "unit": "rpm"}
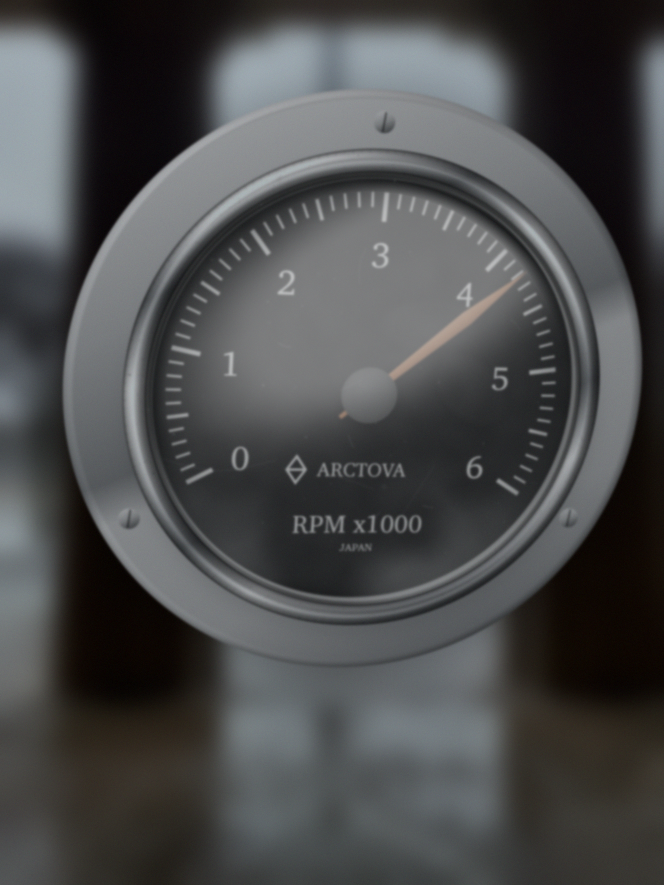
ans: {"value": 4200, "unit": "rpm"}
